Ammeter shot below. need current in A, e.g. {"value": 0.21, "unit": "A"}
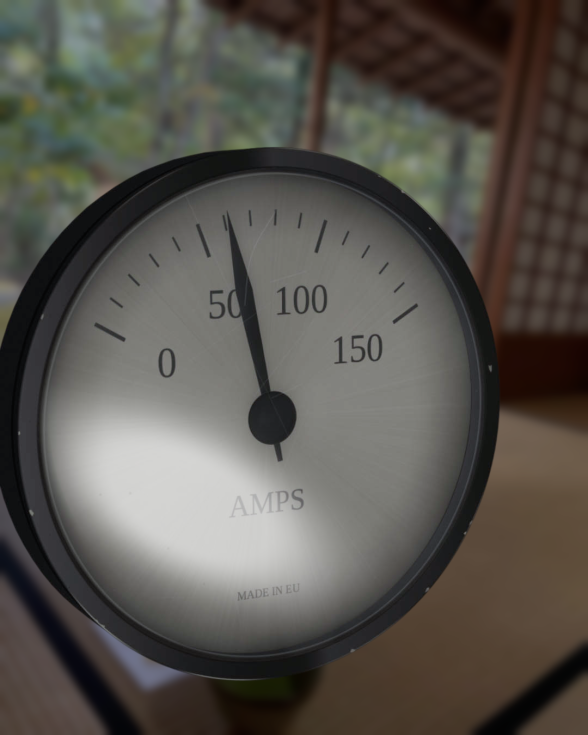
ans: {"value": 60, "unit": "A"}
